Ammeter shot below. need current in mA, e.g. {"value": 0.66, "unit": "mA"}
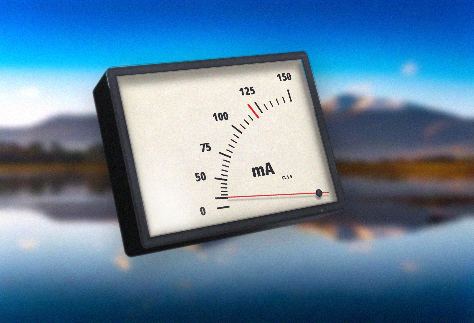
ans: {"value": 25, "unit": "mA"}
